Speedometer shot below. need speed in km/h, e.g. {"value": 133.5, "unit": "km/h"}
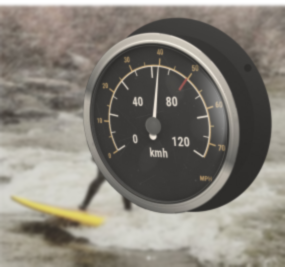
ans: {"value": 65, "unit": "km/h"}
